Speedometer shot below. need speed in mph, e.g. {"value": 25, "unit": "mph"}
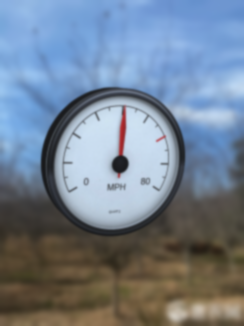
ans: {"value": 40, "unit": "mph"}
